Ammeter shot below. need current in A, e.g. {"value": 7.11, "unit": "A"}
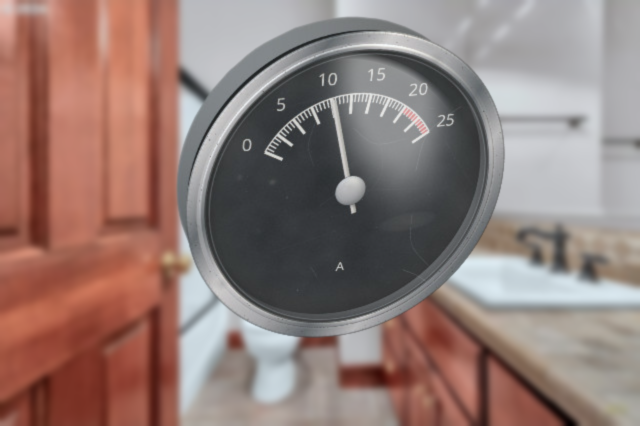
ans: {"value": 10, "unit": "A"}
